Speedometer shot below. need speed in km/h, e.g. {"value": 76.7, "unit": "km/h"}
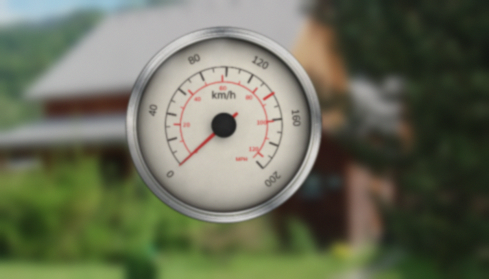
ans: {"value": 0, "unit": "km/h"}
